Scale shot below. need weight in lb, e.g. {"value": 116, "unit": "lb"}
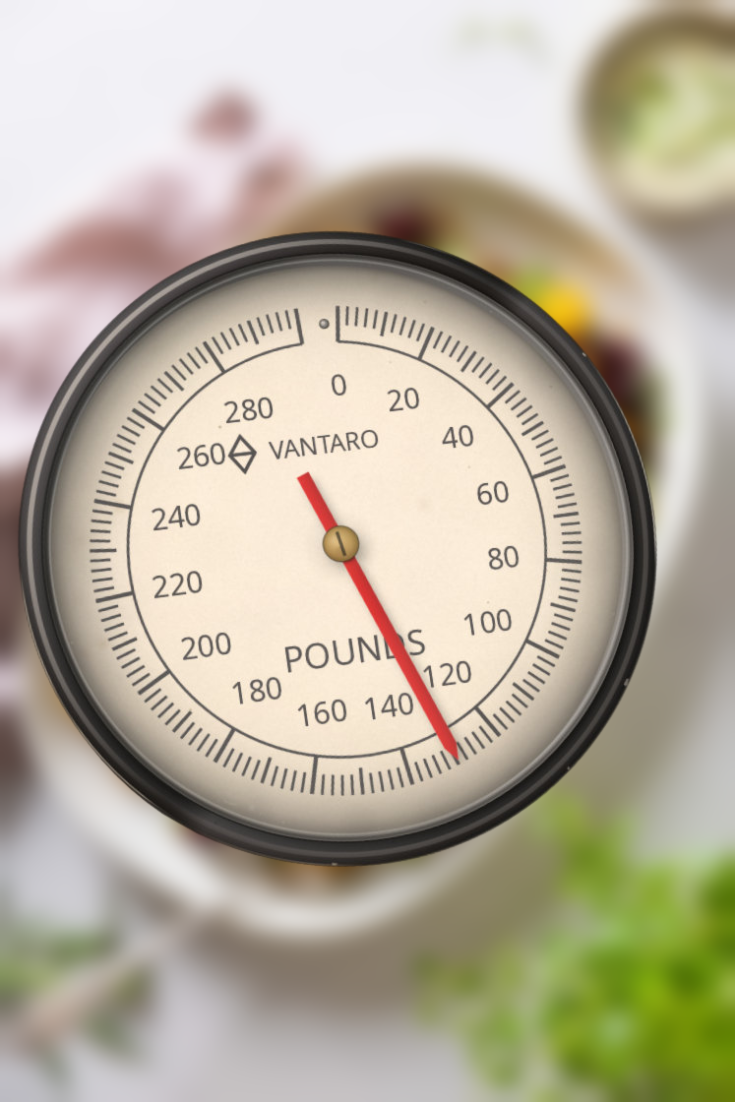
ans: {"value": 130, "unit": "lb"}
